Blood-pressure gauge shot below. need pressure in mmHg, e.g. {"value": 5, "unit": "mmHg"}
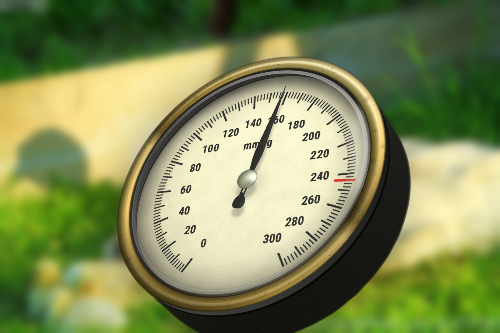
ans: {"value": 160, "unit": "mmHg"}
